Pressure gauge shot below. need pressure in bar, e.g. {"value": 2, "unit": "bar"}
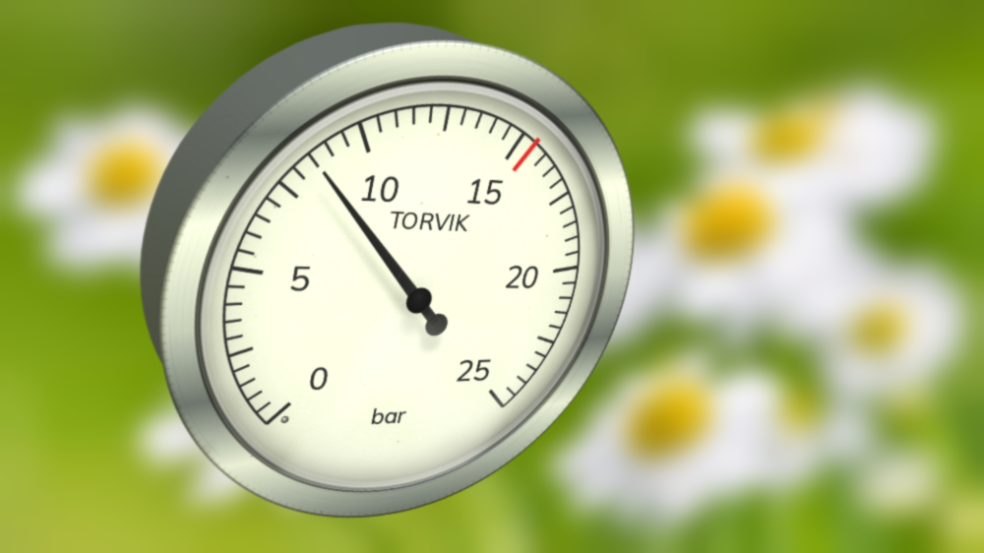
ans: {"value": 8.5, "unit": "bar"}
